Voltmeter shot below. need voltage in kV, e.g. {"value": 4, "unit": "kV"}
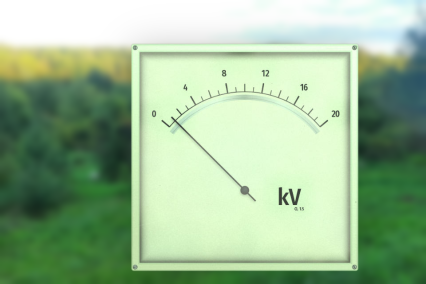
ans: {"value": 1, "unit": "kV"}
